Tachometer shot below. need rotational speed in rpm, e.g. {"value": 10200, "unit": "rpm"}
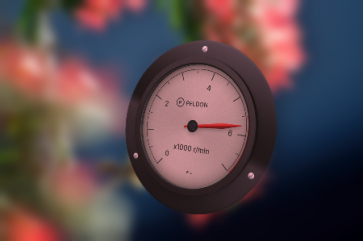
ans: {"value": 5750, "unit": "rpm"}
